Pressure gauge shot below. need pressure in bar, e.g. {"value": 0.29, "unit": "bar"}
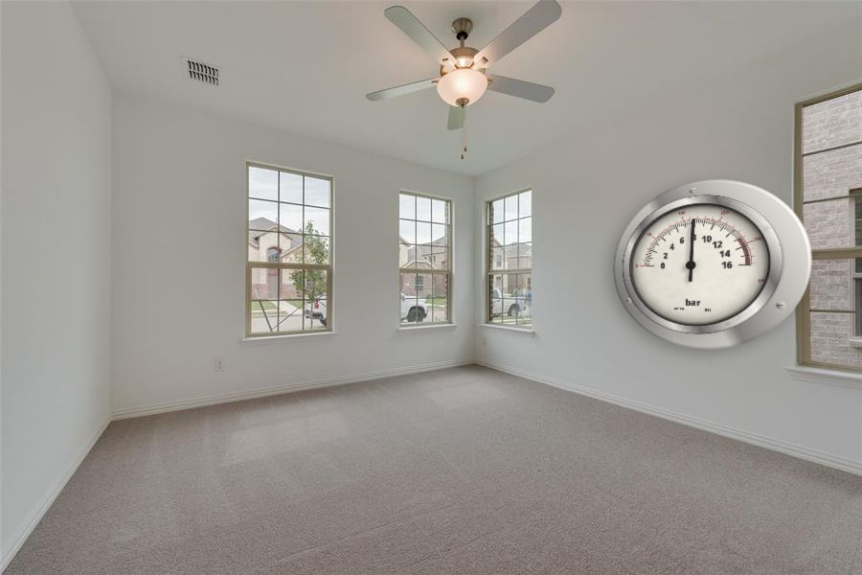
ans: {"value": 8, "unit": "bar"}
